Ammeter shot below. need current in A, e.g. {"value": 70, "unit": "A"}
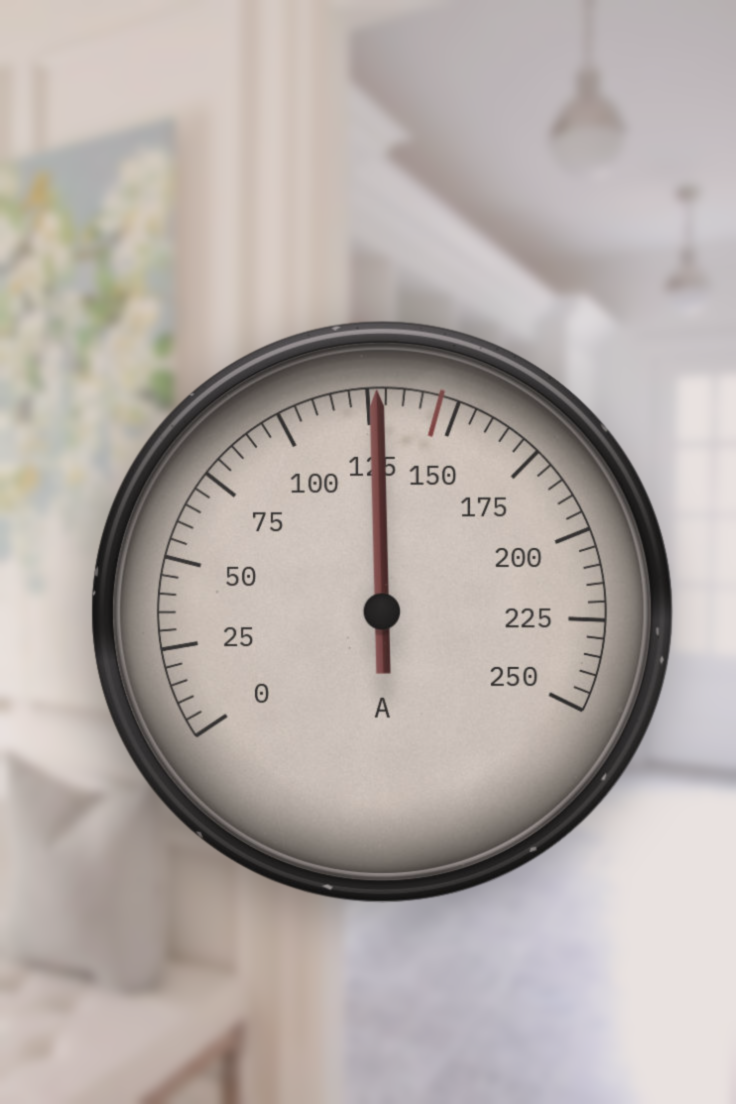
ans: {"value": 127.5, "unit": "A"}
